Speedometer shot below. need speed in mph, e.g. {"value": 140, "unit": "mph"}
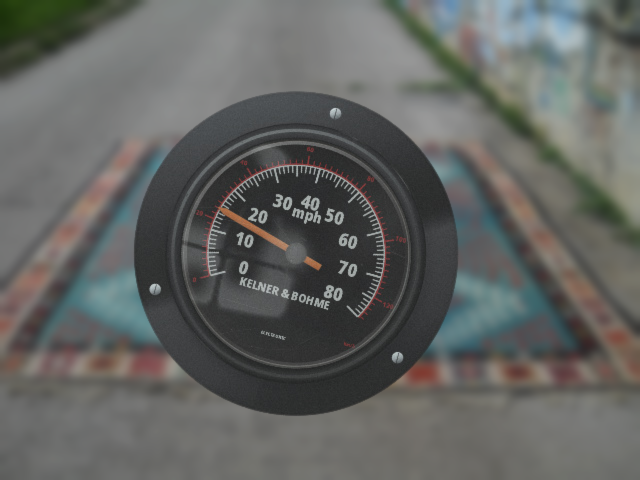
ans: {"value": 15, "unit": "mph"}
